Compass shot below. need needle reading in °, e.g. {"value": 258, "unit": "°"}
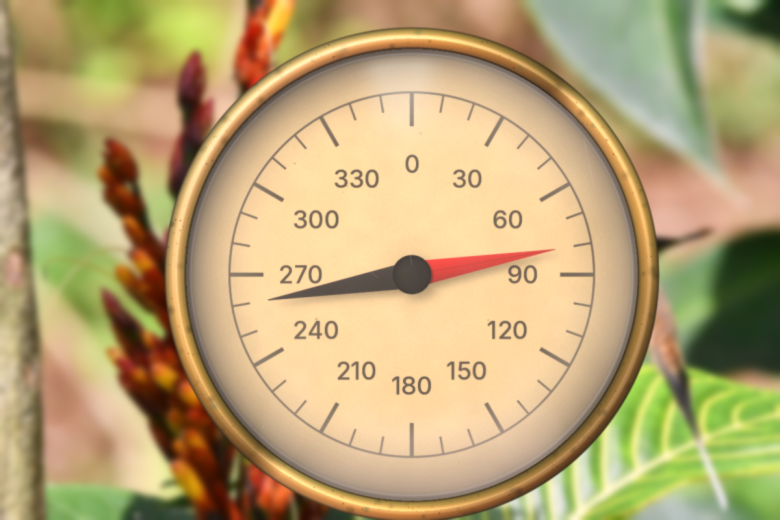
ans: {"value": 80, "unit": "°"}
